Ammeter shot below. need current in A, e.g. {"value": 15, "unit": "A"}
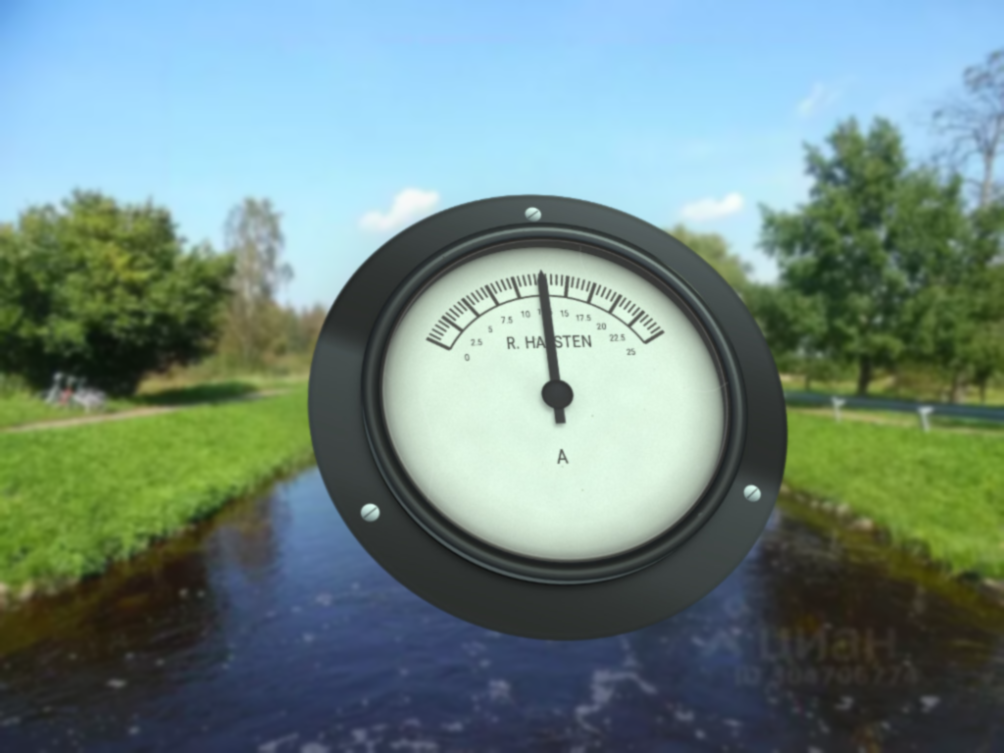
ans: {"value": 12.5, "unit": "A"}
